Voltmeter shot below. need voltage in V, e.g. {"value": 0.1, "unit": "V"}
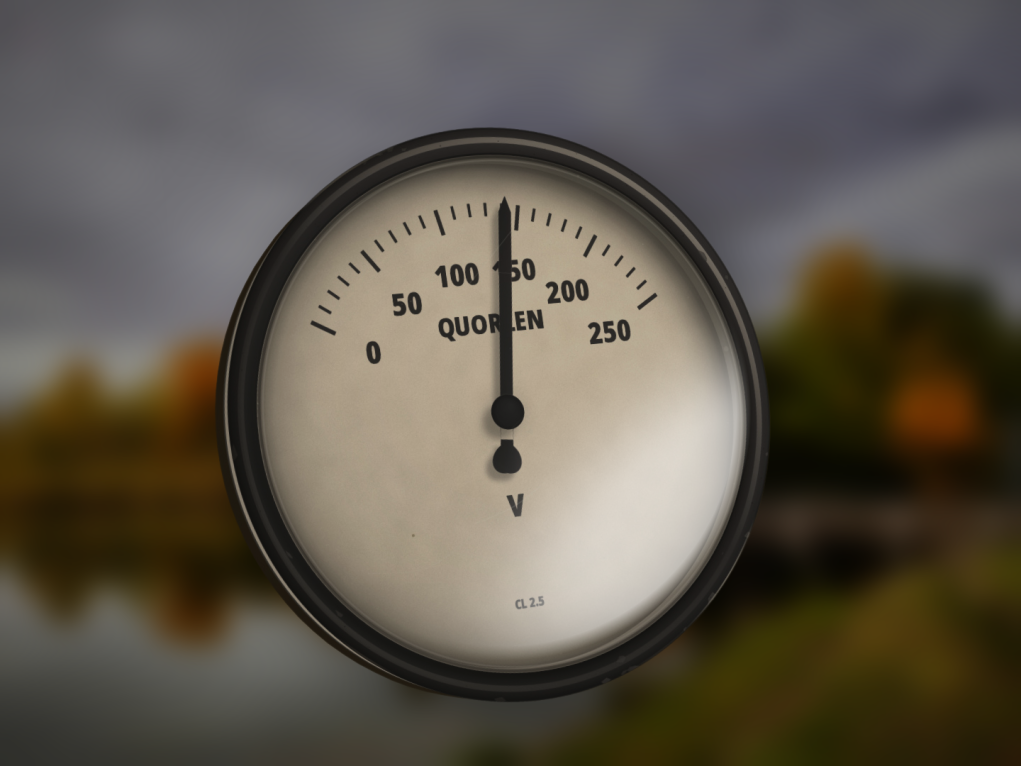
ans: {"value": 140, "unit": "V"}
